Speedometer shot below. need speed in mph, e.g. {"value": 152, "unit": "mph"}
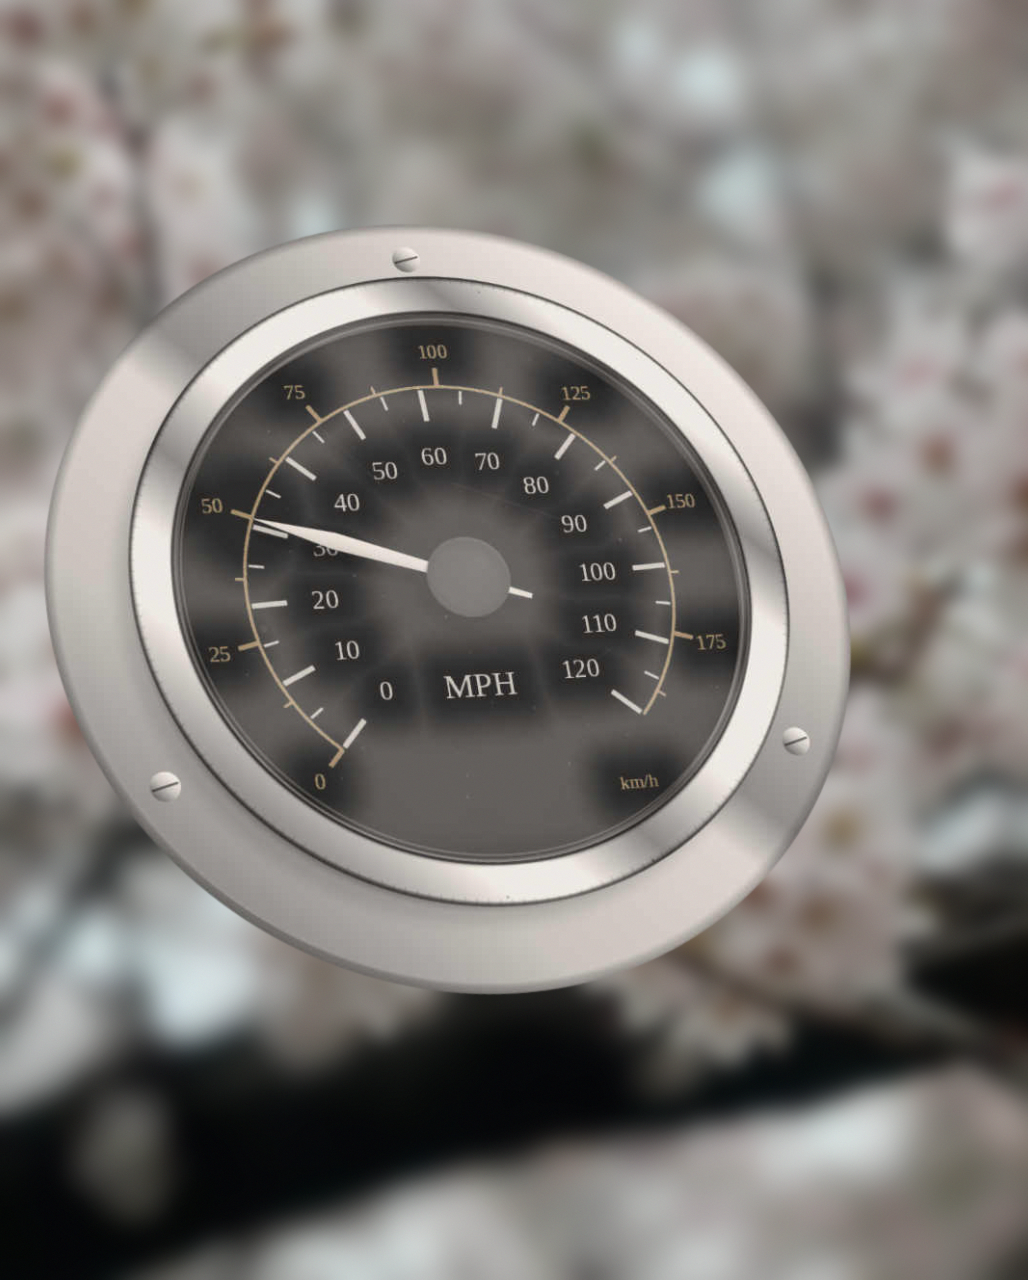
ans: {"value": 30, "unit": "mph"}
